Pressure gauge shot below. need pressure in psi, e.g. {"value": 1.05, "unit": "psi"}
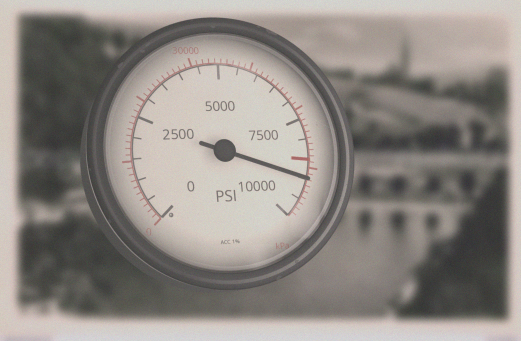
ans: {"value": 9000, "unit": "psi"}
